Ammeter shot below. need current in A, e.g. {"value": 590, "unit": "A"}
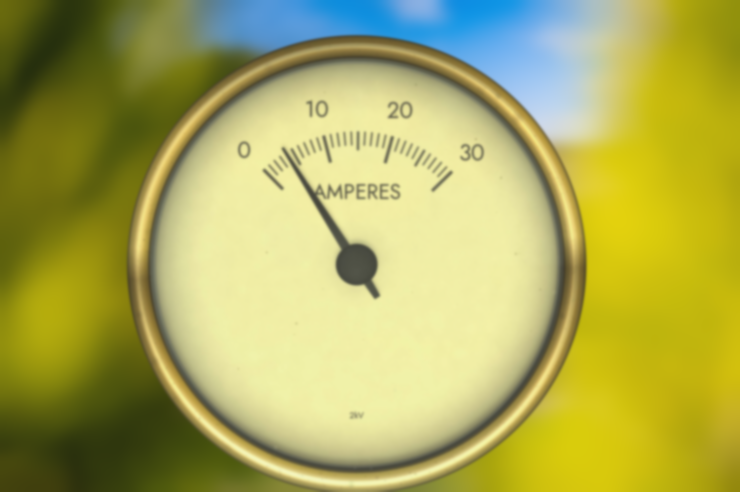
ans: {"value": 4, "unit": "A"}
